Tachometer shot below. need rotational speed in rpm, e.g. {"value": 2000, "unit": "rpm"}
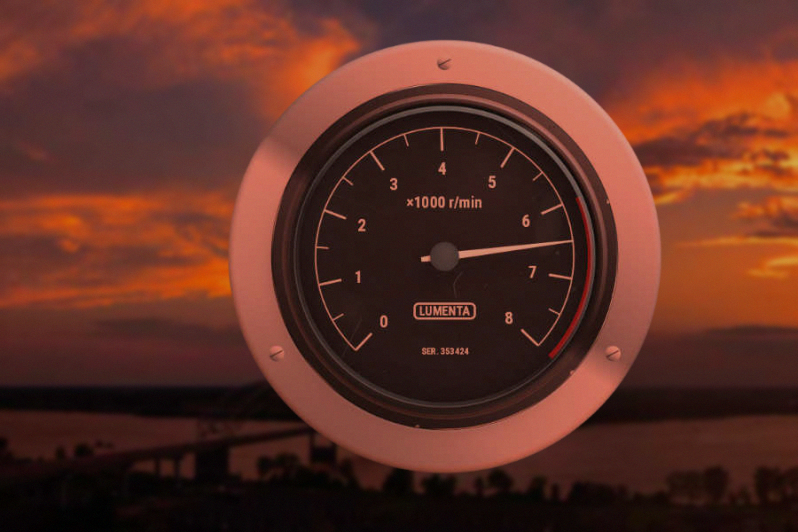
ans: {"value": 6500, "unit": "rpm"}
